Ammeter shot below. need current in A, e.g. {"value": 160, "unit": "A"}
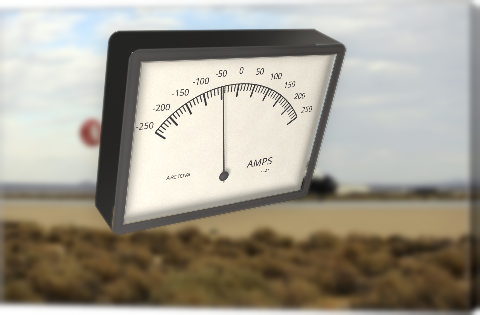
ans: {"value": -50, "unit": "A"}
